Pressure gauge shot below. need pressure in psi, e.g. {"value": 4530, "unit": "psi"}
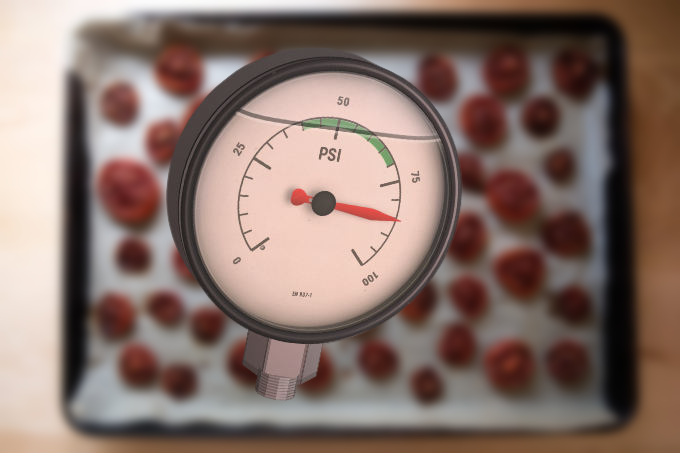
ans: {"value": 85, "unit": "psi"}
